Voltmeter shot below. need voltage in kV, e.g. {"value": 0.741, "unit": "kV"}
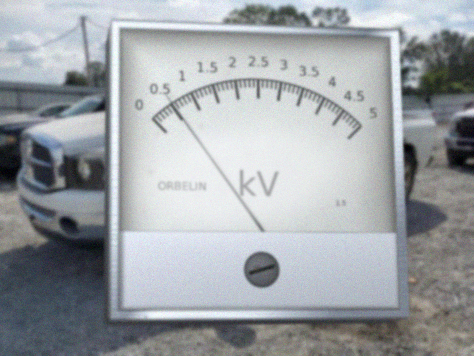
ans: {"value": 0.5, "unit": "kV"}
